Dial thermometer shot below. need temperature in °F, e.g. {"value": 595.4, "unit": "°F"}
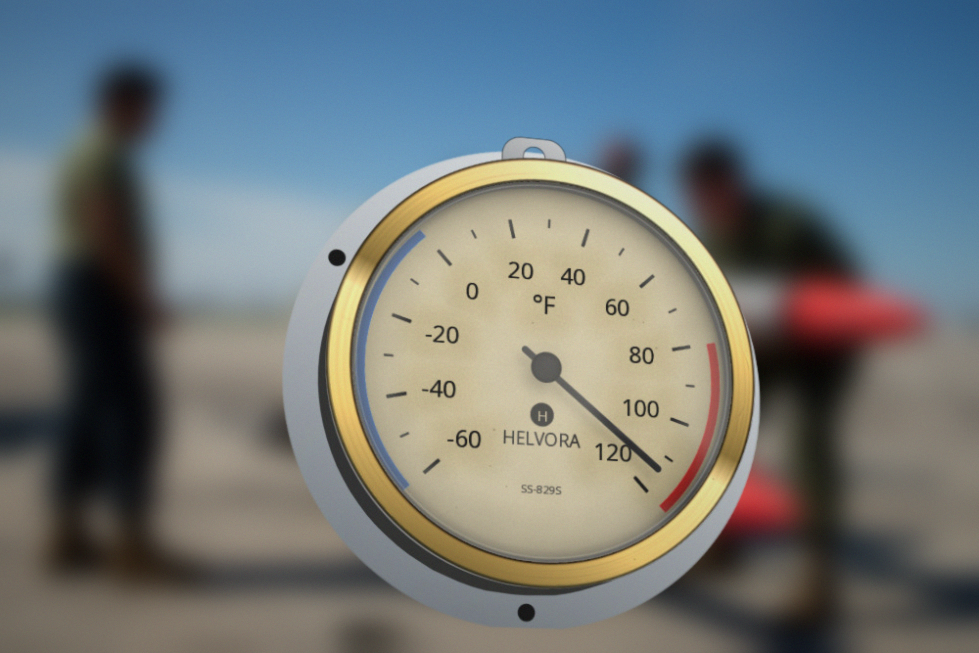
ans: {"value": 115, "unit": "°F"}
